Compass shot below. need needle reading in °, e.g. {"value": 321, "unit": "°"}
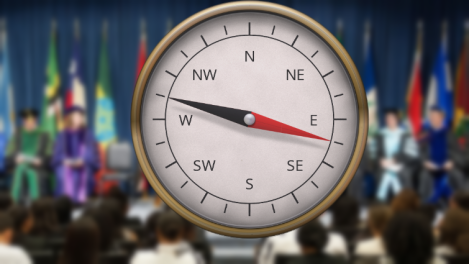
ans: {"value": 105, "unit": "°"}
